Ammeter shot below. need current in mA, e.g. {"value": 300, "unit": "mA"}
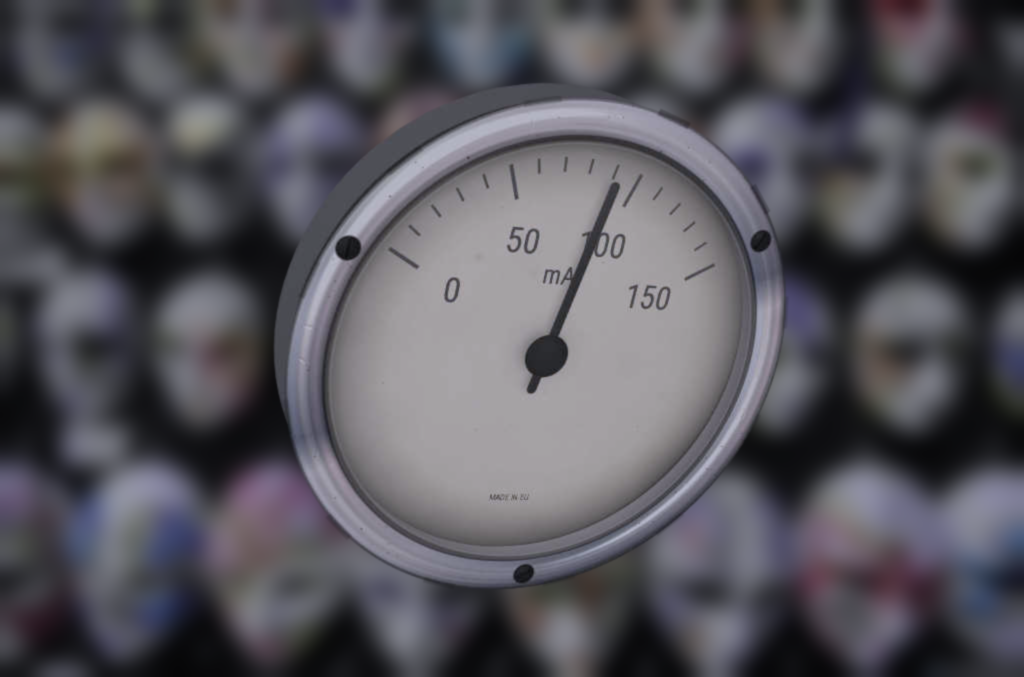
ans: {"value": 90, "unit": "mA"}
